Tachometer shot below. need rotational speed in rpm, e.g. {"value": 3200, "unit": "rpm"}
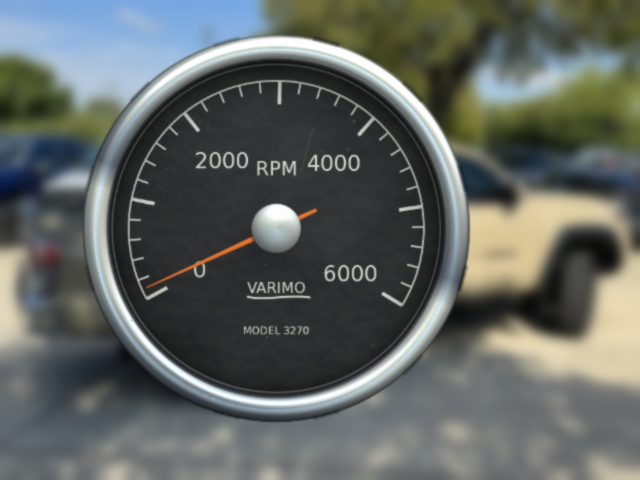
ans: {"value": 100, "unit": "rpm"}
